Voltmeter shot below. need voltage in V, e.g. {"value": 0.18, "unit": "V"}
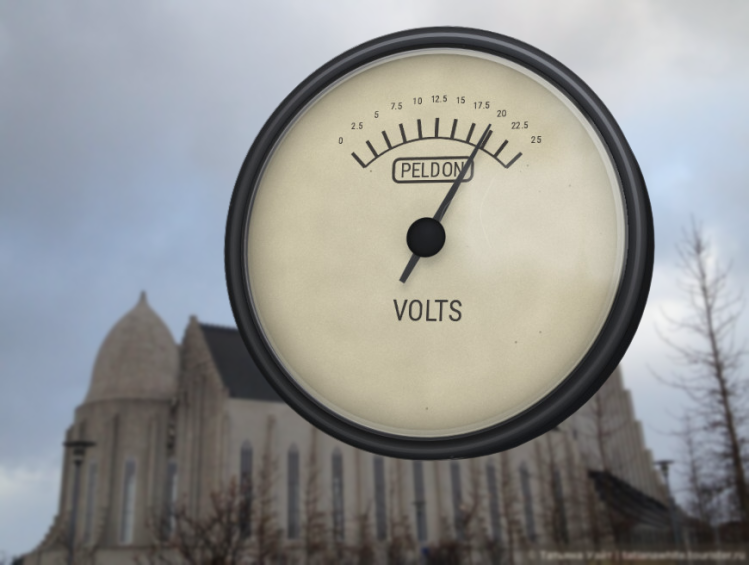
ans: {"value": 20, "unit": "V"}
